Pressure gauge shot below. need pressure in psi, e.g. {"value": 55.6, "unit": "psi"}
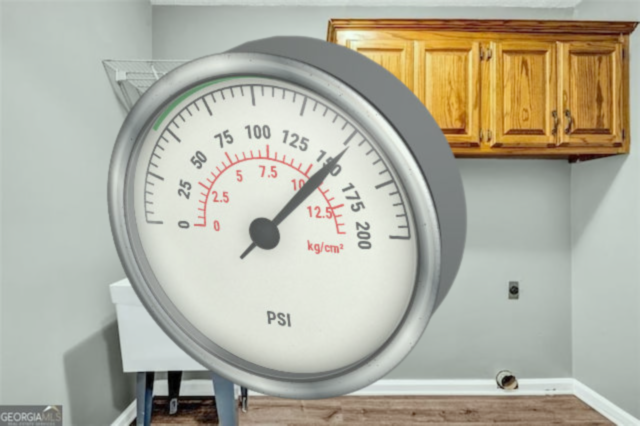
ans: {"value": 152.5, "unit": "psi"}
